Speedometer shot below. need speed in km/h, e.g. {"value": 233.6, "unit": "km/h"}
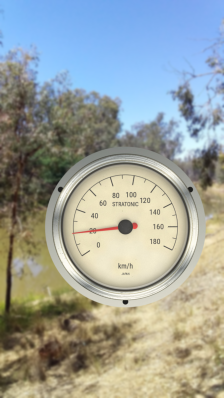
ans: {"value": 20, "unit": "km/h"}
